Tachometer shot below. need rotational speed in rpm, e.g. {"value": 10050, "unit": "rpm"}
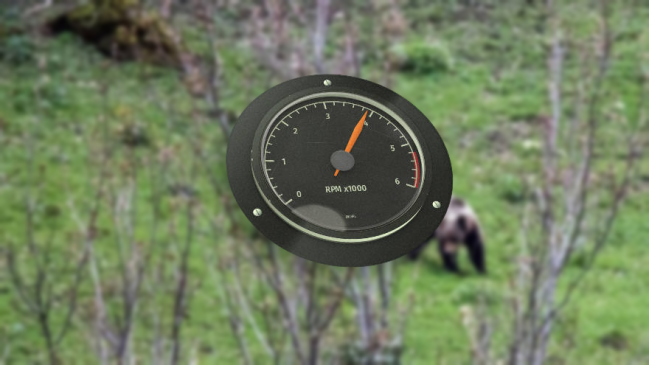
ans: {"value": 3900, "unit": "rpm"}
